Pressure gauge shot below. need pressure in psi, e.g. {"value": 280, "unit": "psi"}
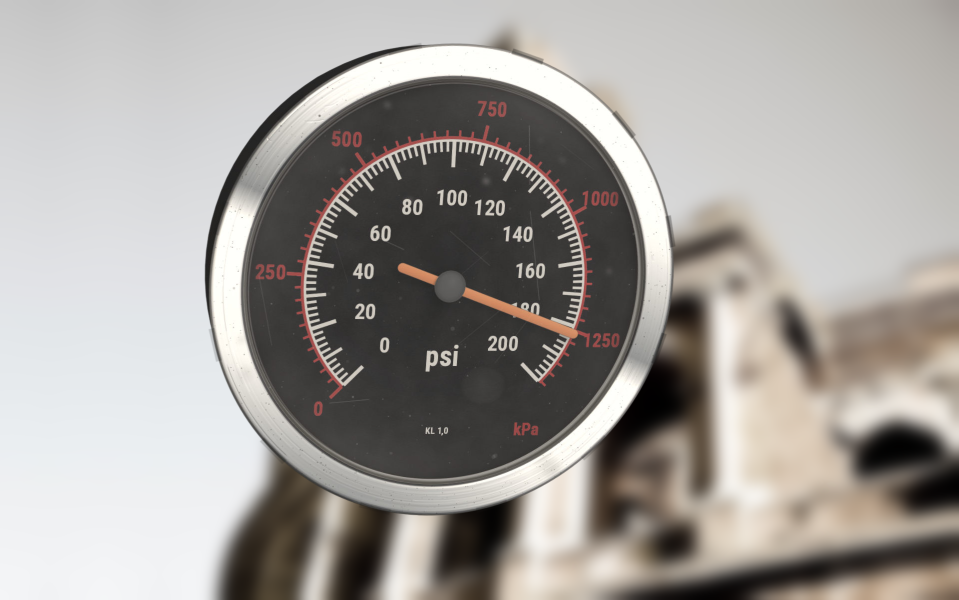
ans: {"value": 182, "unit": "psi"}
